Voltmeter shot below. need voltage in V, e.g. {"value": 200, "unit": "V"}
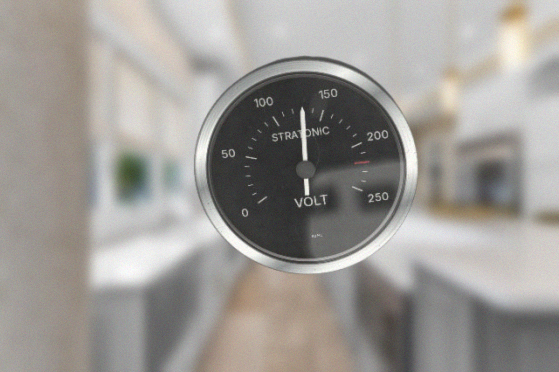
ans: {"value": 130, "unit": "V"}
